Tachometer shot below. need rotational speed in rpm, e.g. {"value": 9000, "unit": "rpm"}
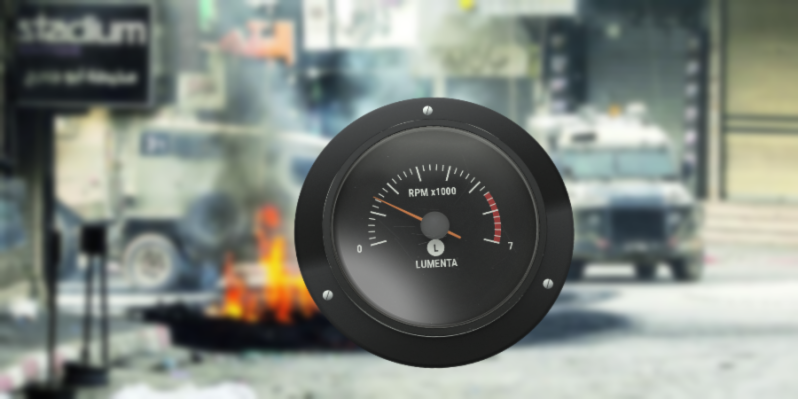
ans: {"value": 1400, "unit": "rpm"}
